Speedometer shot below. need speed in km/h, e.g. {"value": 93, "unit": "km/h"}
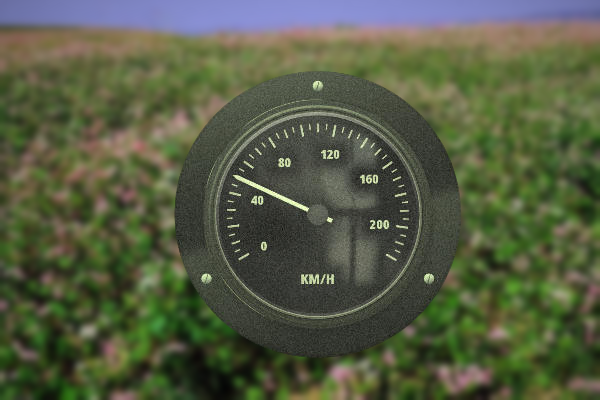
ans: {"value": 50, "unit": "km/h"}
